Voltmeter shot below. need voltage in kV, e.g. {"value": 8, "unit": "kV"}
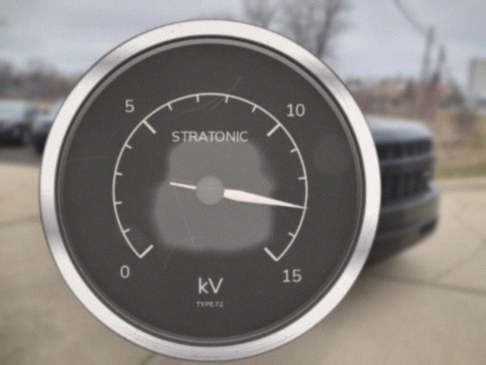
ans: {"value": 13, "unit": "kV"}
